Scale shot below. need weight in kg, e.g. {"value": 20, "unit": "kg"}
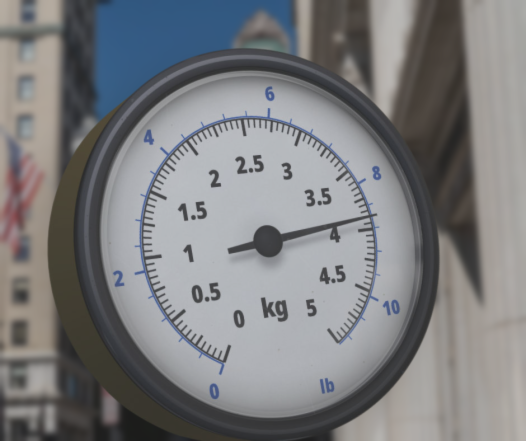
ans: {"value": 3.9, "unit": "kg"}
